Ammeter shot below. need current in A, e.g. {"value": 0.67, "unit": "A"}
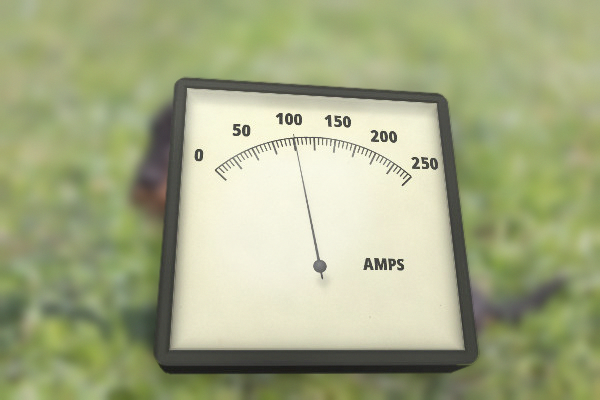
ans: {"value": 100, "unit": "A"}
